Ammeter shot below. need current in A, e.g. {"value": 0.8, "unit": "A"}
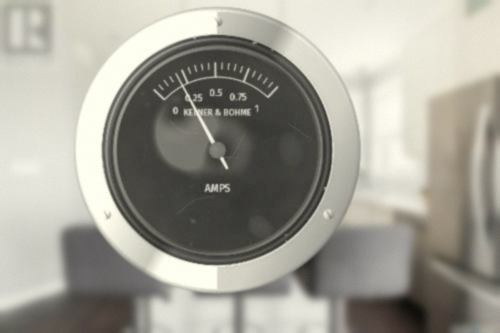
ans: {"value": 0.2, "unit": "A"}
